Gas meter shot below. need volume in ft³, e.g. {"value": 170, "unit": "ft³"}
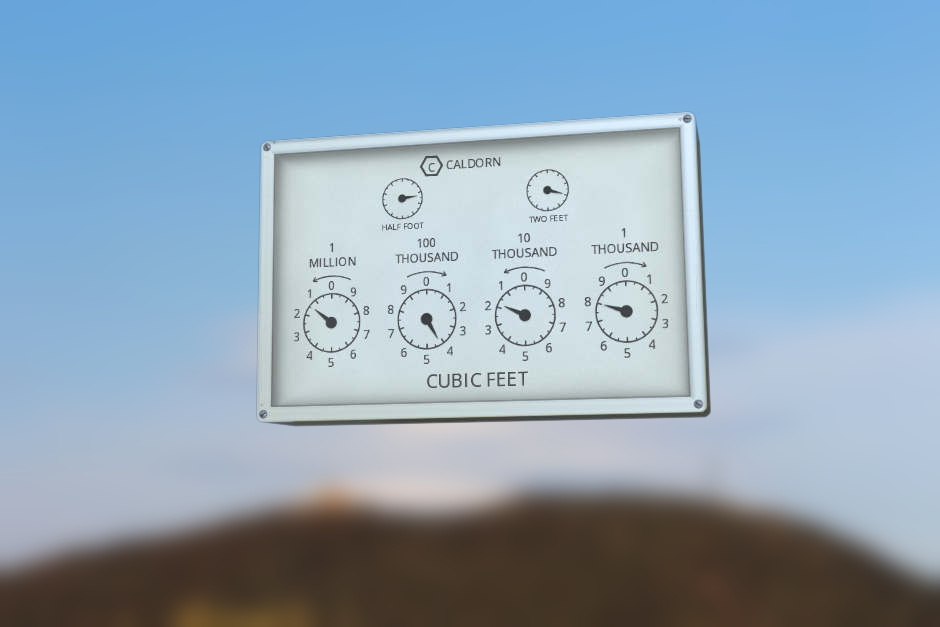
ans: {"value": 141800, "unit": "ft³"}
